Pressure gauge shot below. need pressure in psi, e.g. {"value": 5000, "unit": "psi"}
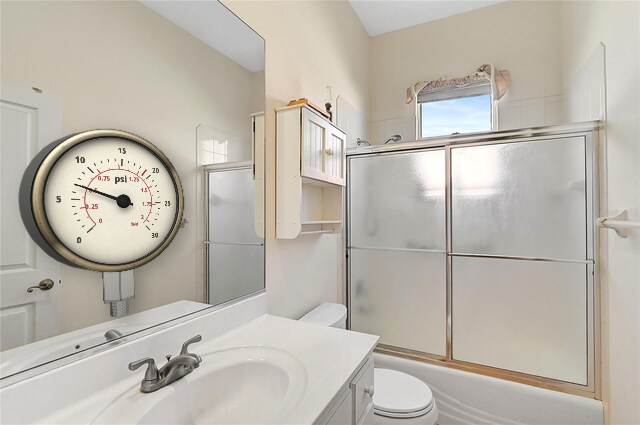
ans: {"value": 7, "unit": "psi"}
